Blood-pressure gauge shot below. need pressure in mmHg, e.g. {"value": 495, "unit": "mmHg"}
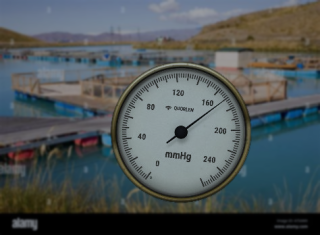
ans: {"value": 170, "unit": "mmHg"}
